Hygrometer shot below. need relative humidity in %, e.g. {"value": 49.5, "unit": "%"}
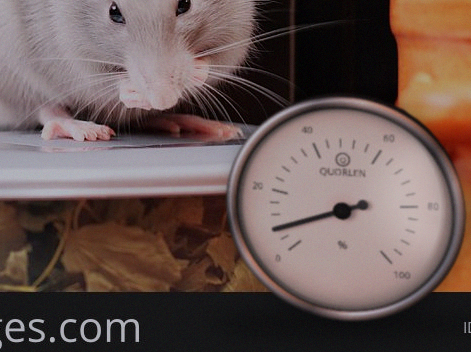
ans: {"value": 8, "unit": "%"}
